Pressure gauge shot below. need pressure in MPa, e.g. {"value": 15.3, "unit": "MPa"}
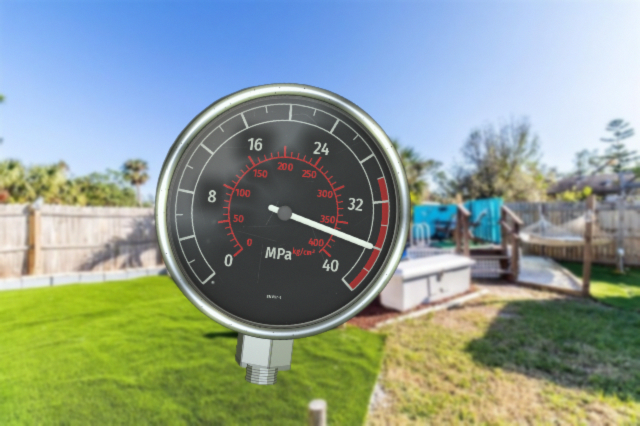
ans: {"value": 36, "unit": "MPa"}
